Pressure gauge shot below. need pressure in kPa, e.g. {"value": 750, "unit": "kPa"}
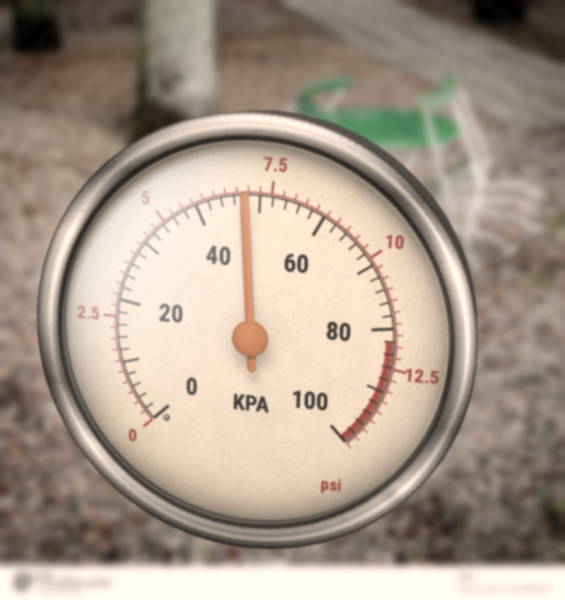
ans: {"value": 48, "unit": "kPa"}
